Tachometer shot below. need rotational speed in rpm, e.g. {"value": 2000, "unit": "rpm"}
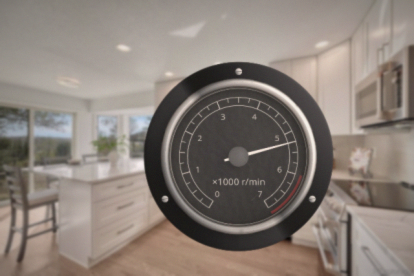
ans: {"value": 5250, "unit": "rpm"}
